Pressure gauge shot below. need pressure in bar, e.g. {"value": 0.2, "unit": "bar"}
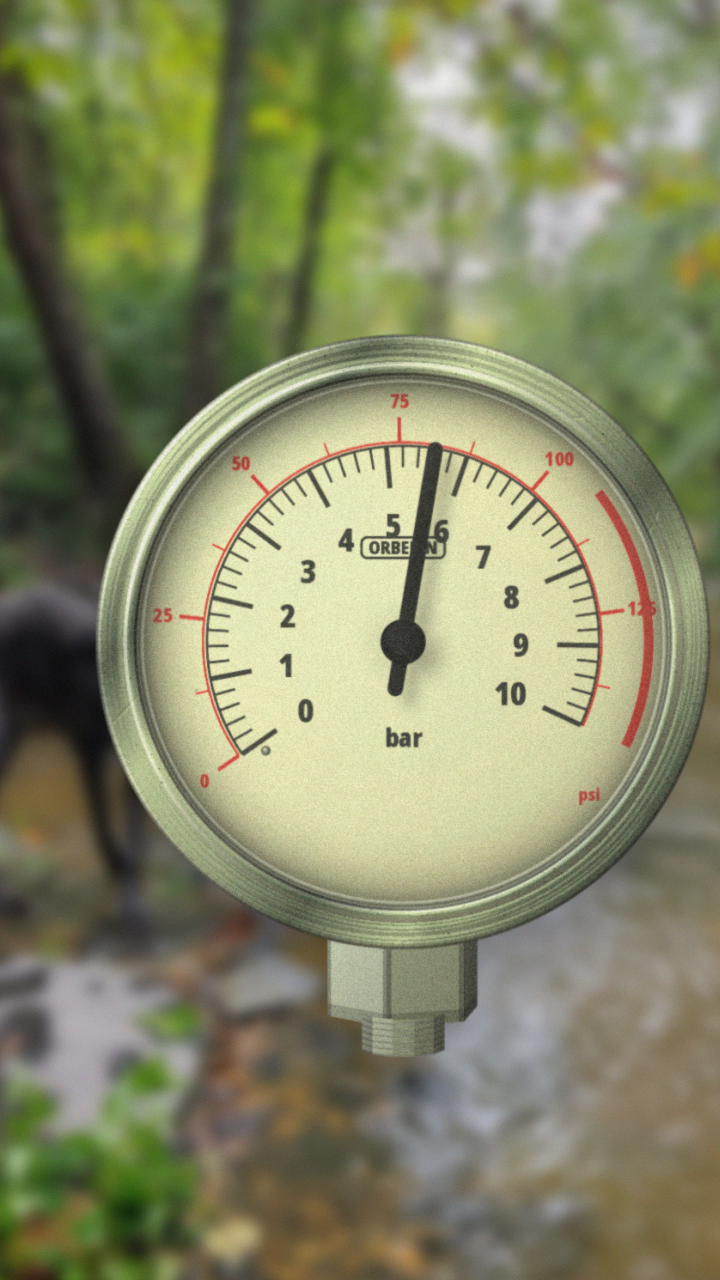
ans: {"value": 5.6, "unit": "bar"}
